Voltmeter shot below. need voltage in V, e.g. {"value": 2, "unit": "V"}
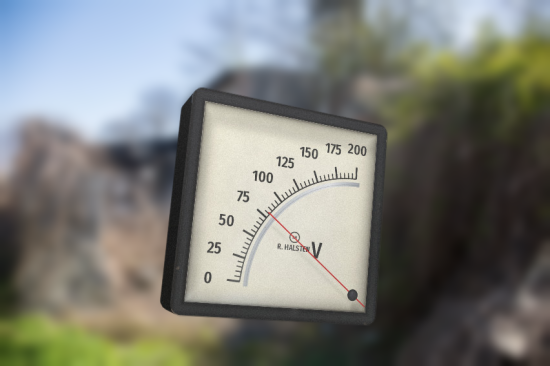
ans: {"value": 80, "unit": "V"}
